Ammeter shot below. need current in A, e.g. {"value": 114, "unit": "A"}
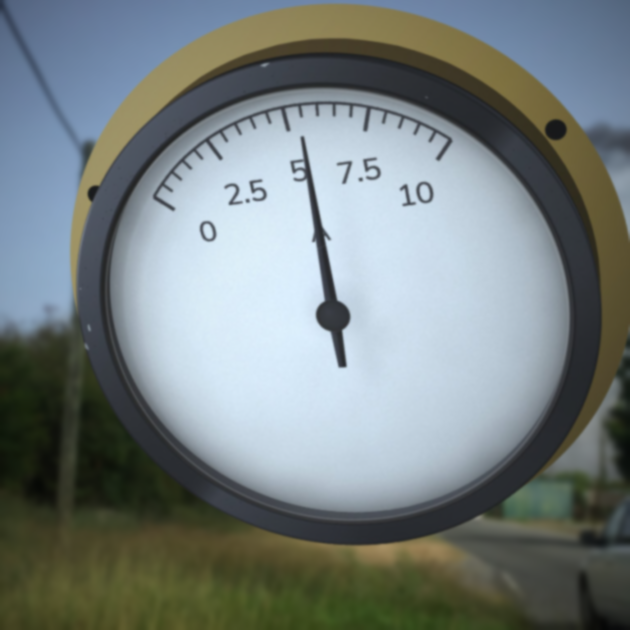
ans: {"value": 5.5, "unit": "A"}
